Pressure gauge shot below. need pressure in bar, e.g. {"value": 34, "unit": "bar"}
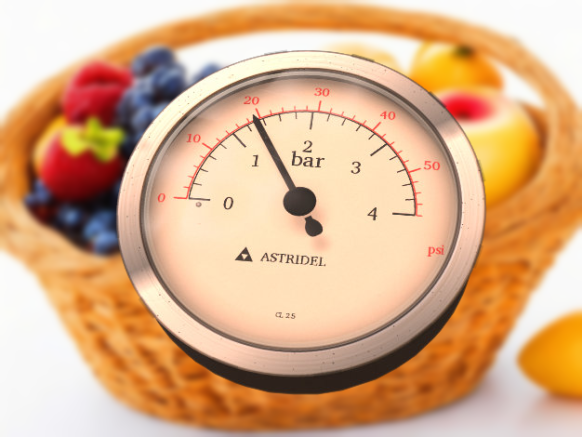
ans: {"value": 1.3, "unit": "bar"}
